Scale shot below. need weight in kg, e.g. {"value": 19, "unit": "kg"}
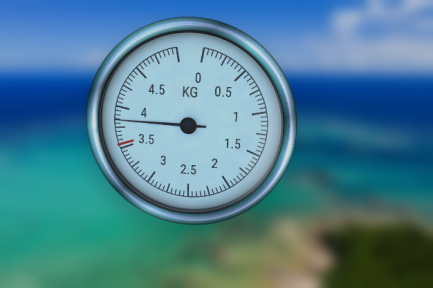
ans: {"value": 3.85, "unit": "kg"}
